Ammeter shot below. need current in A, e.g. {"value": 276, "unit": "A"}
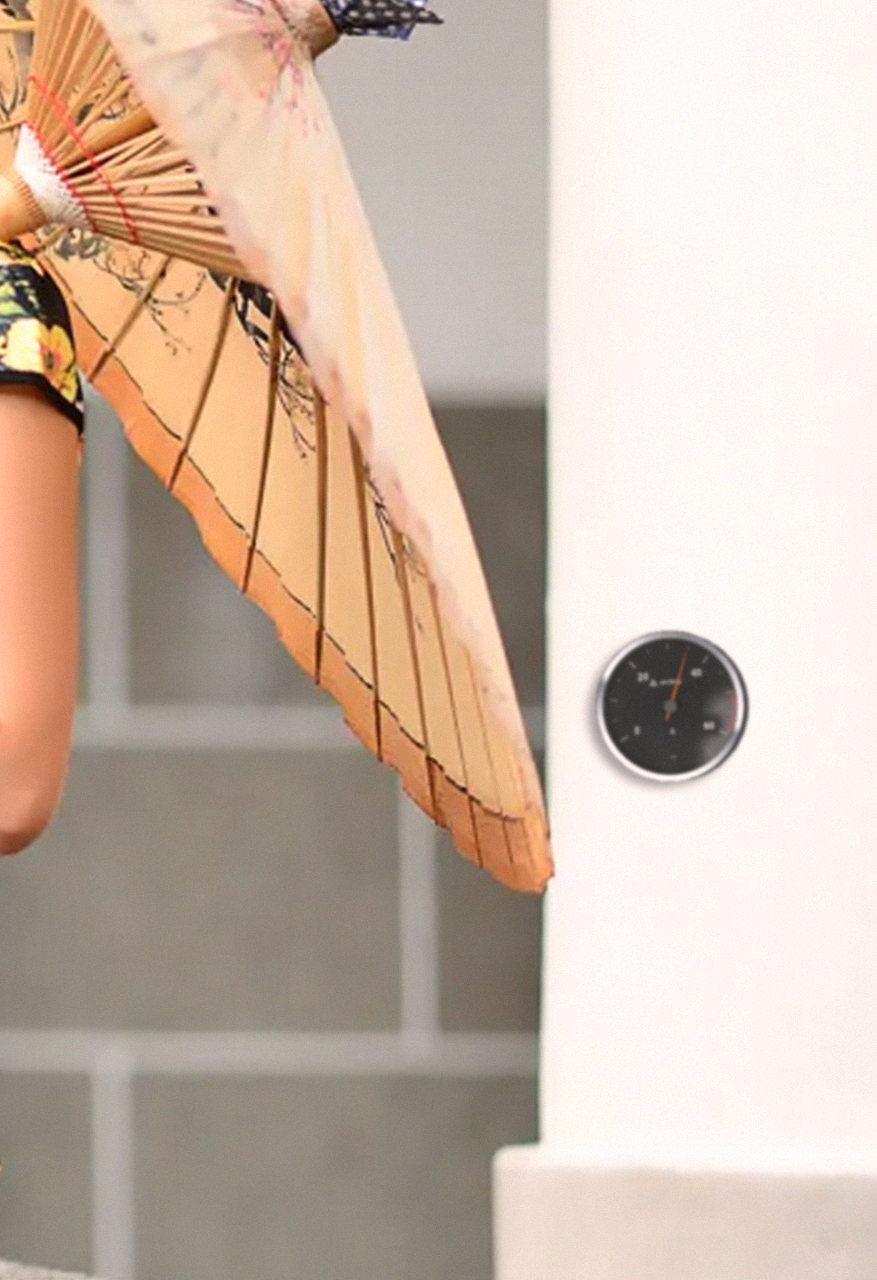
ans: {"value": 35, "unit": "A"}
